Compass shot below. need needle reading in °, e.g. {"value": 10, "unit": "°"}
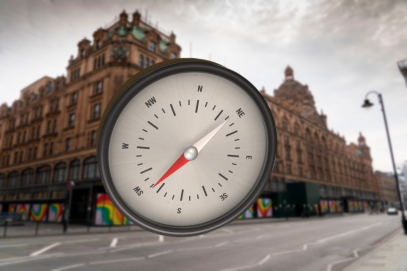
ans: {"value": 220, "unit": "°"}
